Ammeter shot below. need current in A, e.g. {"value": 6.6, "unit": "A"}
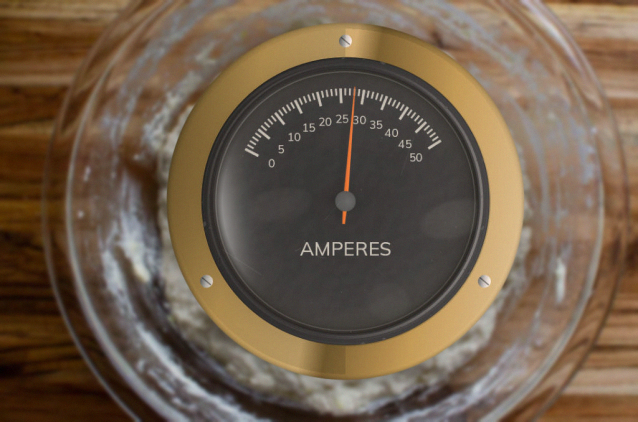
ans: {"value": 28, "unit": "A"}
